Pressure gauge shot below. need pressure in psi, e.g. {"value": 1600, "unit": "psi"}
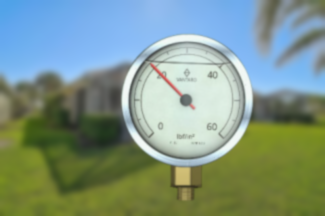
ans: {"value": 20, "unit": "psi"}
